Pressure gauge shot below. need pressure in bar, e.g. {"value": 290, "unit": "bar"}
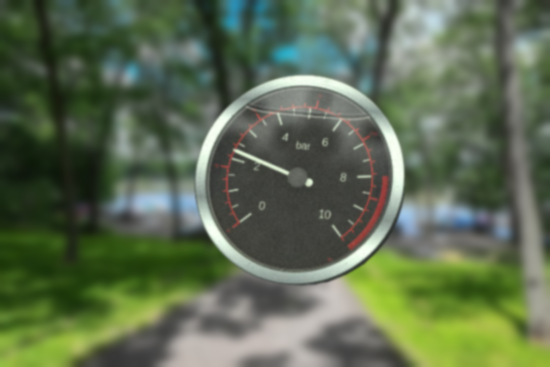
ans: {"value": 2.25, "unit": "bar"}
